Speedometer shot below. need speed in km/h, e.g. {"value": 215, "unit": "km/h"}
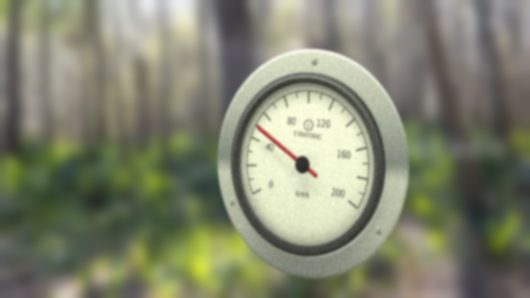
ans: {"value": 50, "unit": "km/h"}
